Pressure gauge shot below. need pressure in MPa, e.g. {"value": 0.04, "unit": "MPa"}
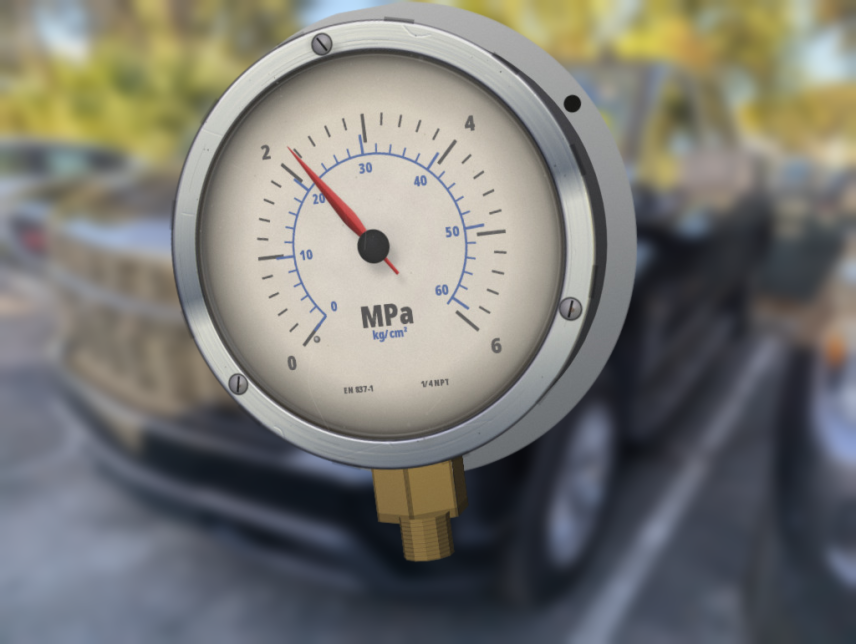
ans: {"value": 2.2, "unit": "MPa"}
